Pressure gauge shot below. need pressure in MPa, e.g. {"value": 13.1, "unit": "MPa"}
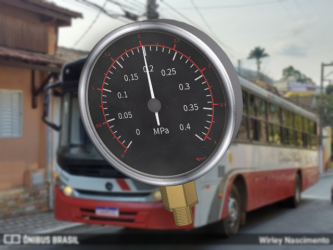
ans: {"value": 0.2, "unit": "MPa"}
